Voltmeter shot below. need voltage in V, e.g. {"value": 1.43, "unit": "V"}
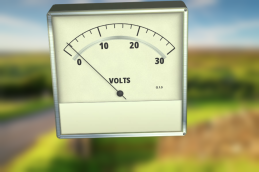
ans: {"value": 2, "unit": "V"}
